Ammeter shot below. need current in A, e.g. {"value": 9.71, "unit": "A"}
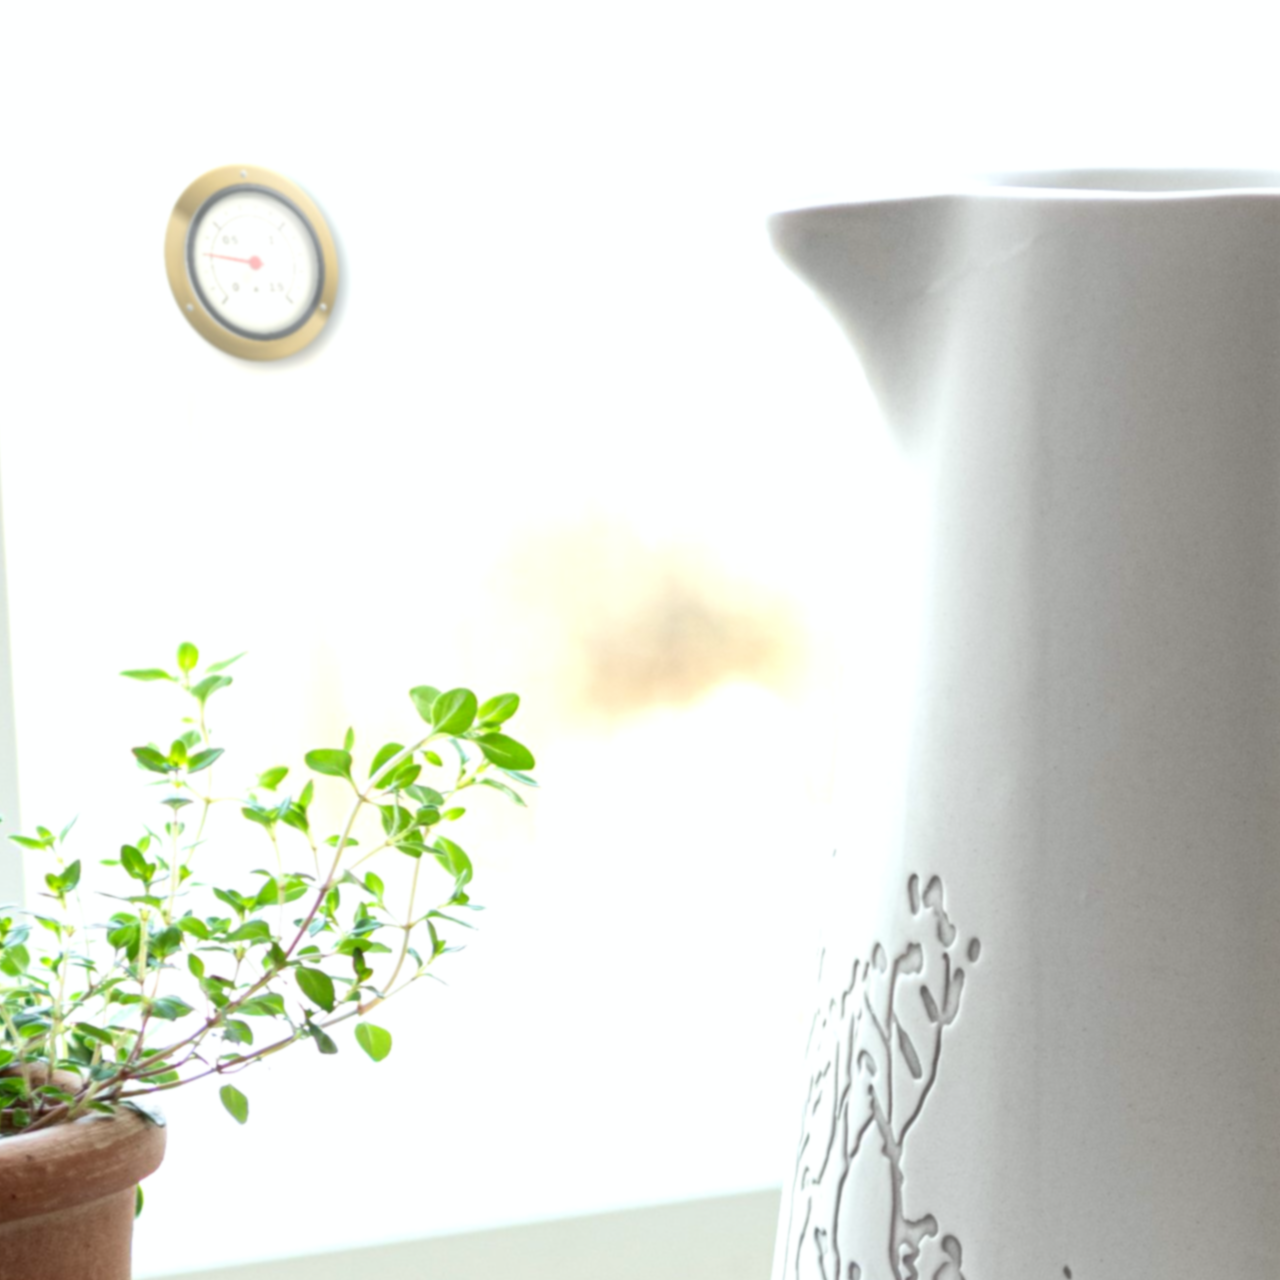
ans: {"value": 0.3, "unit": "A"}
